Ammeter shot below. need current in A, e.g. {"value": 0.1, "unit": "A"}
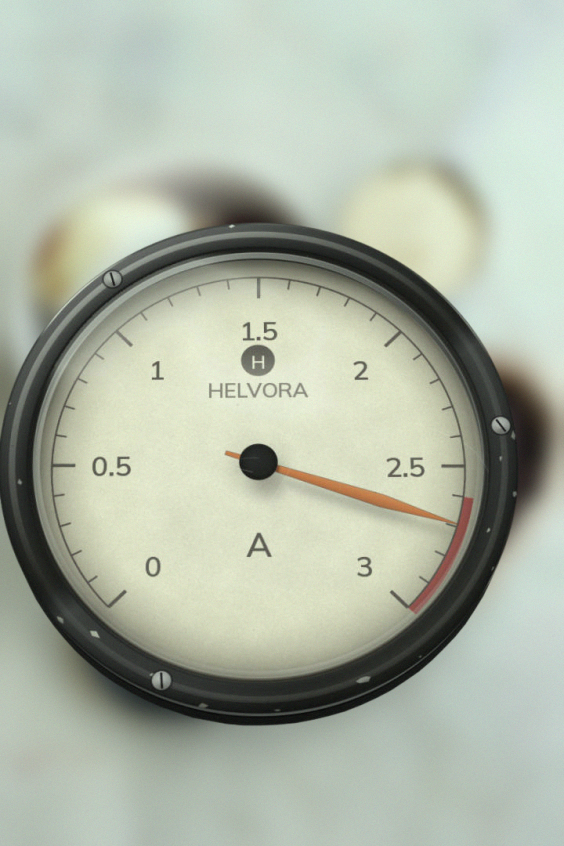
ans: {"value": 2.7, "unit": "A"}
